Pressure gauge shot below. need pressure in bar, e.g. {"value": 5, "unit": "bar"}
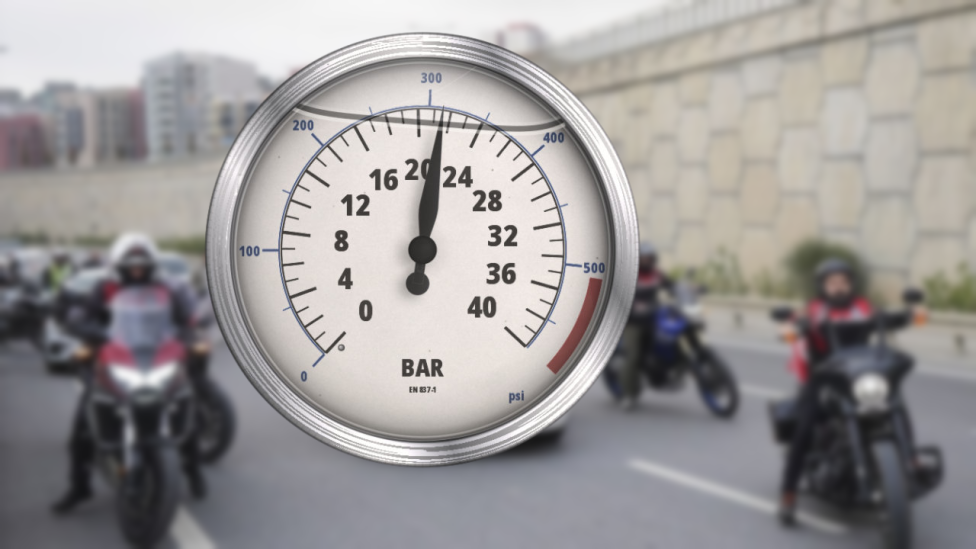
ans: {"value": 21.5, "unit": "bar"}
